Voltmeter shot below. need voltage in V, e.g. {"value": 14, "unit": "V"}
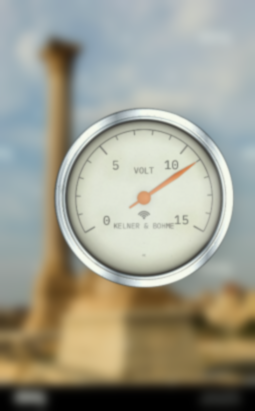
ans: {"value": 11, "unit": "V"}
